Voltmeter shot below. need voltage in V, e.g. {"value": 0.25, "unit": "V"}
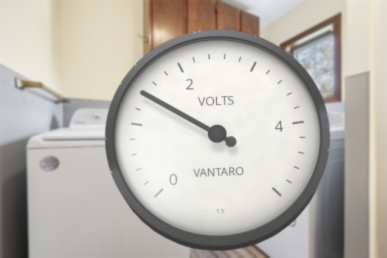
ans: {"value": 1.4, "unit": "V"}
